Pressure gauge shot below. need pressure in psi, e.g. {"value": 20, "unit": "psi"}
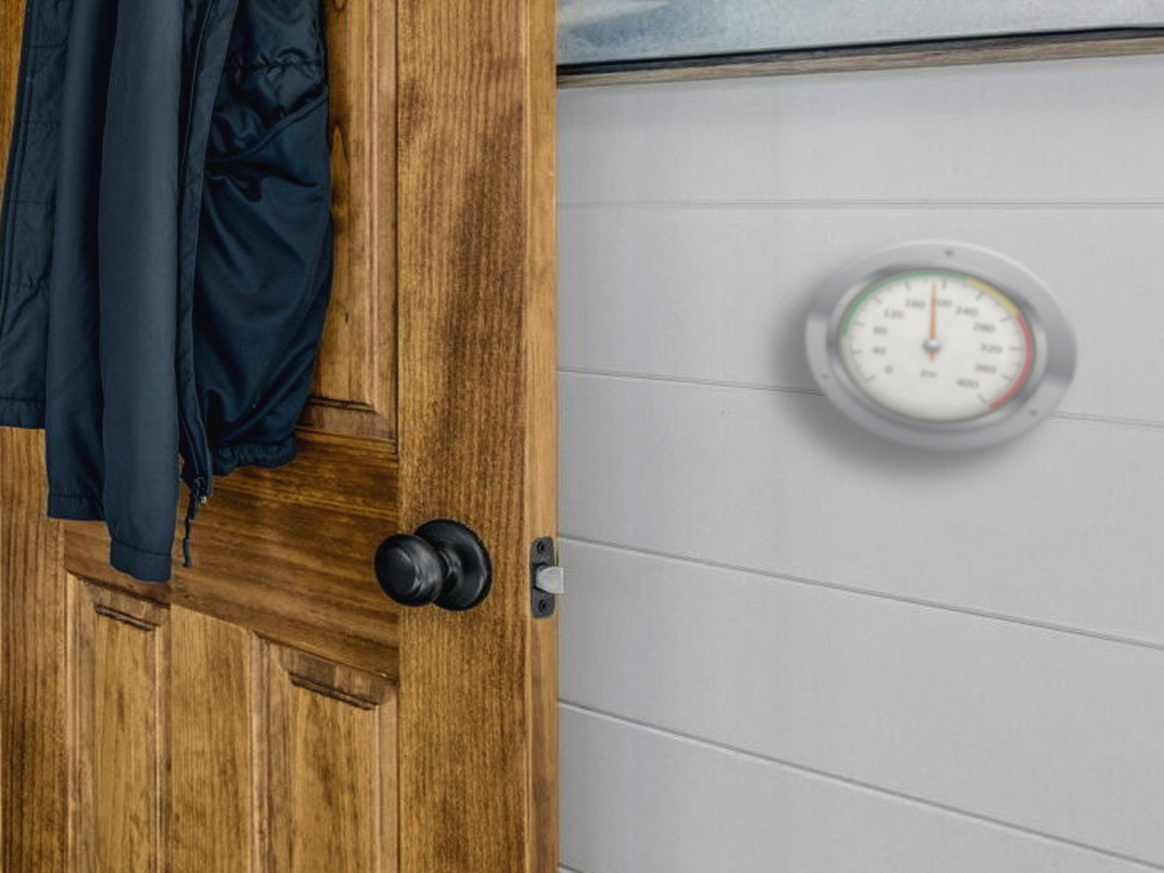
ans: {"value": 190, "unit": "psi"}
